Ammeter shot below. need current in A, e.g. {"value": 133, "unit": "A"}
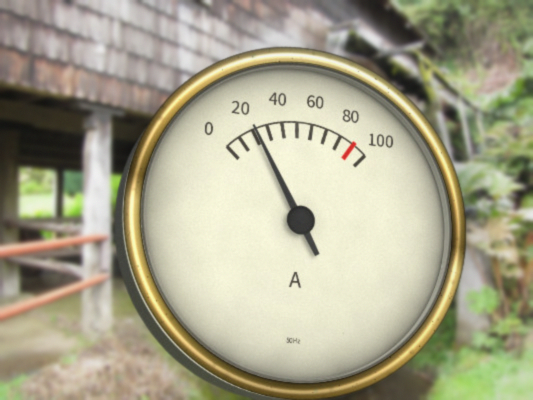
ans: {"value": 20, "unit": "A"}
